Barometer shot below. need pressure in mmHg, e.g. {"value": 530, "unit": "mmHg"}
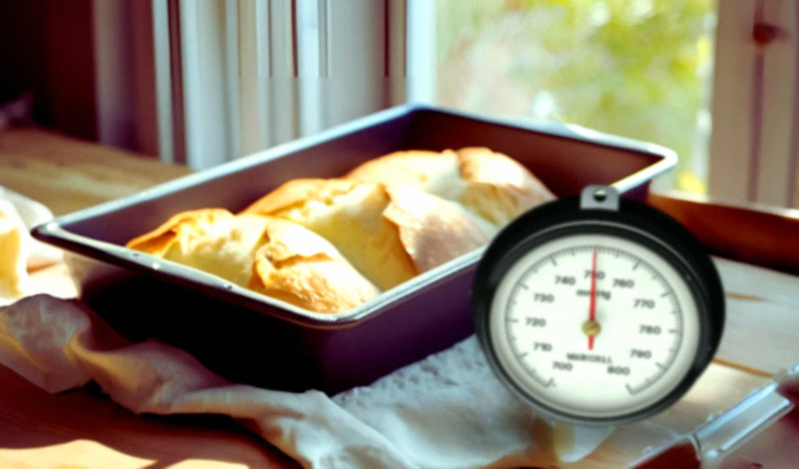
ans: {"value": 750, "unit": "mmHg"}
